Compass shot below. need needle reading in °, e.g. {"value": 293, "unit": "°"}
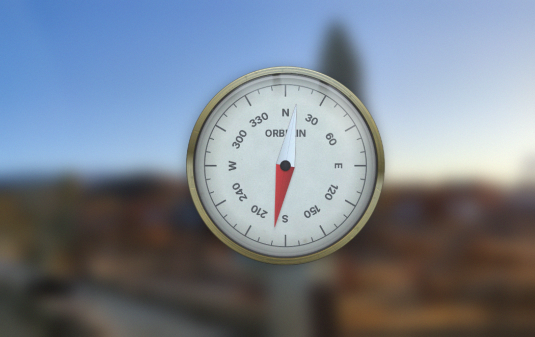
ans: {"value": 190, "unit": "°"}
